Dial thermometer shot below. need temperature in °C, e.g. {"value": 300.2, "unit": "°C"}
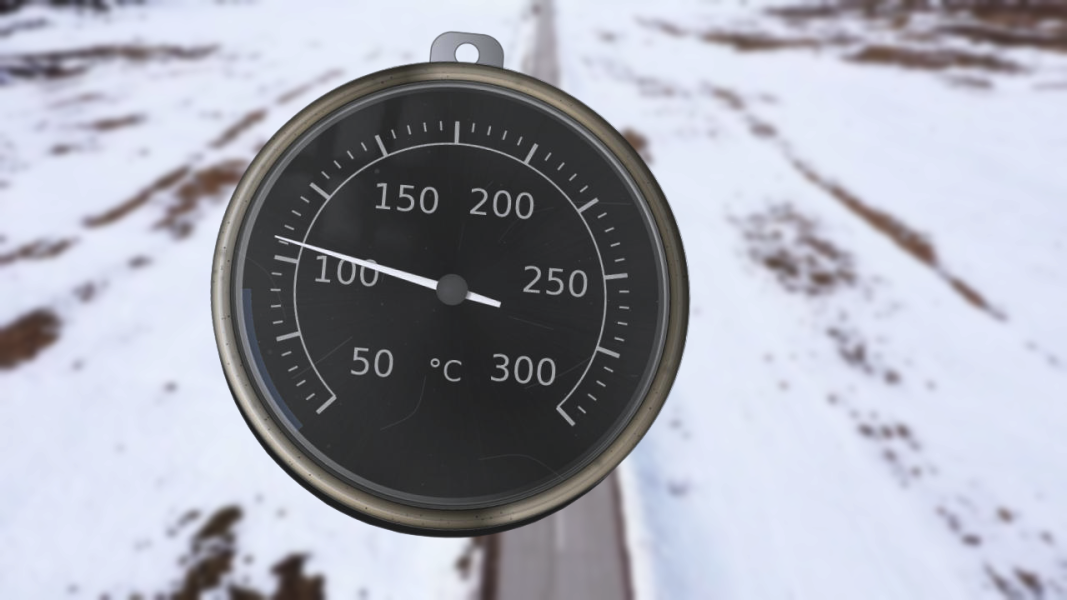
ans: {"value": 105, "unit": "°C"}
